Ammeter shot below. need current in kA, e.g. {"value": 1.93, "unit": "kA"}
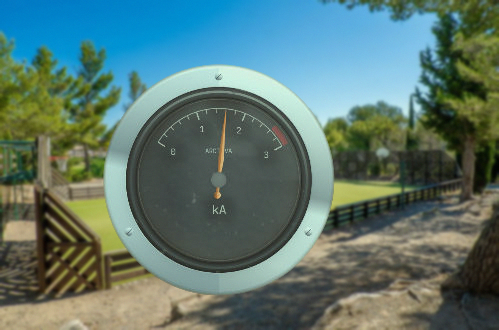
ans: {"value": 1.6, "unit": "kA"}
